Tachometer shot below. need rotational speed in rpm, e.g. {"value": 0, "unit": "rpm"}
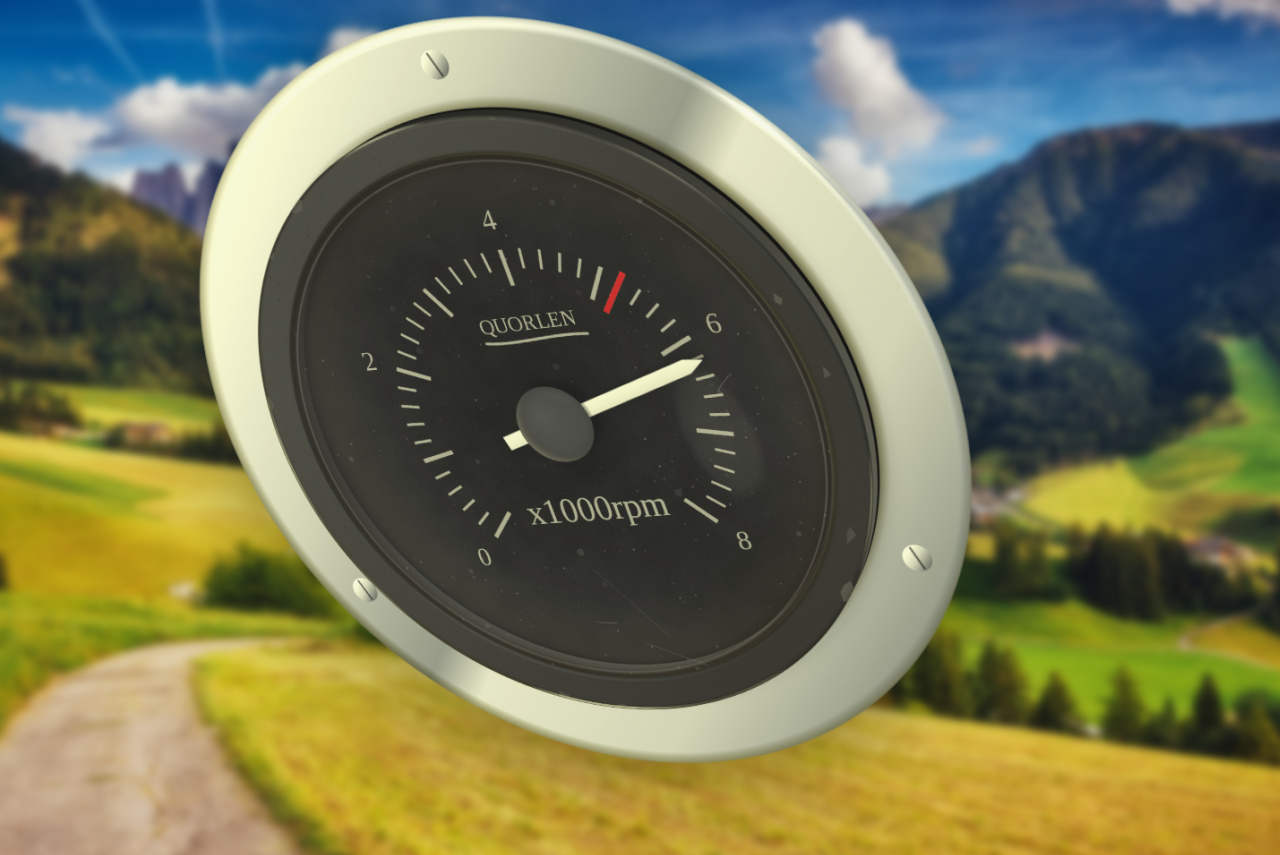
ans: {"value": 6200, "unit": "rpm"}
